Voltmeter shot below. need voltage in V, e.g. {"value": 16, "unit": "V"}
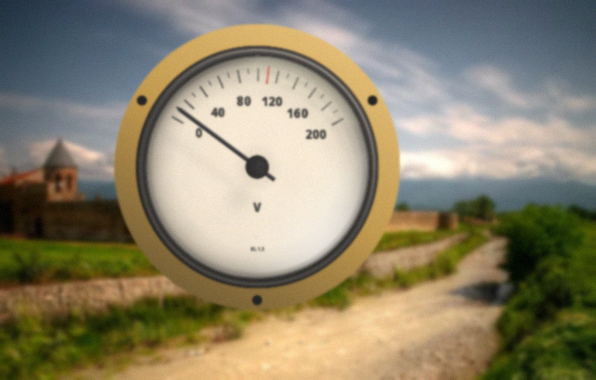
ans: {"value": 10, "unit": "V"}
